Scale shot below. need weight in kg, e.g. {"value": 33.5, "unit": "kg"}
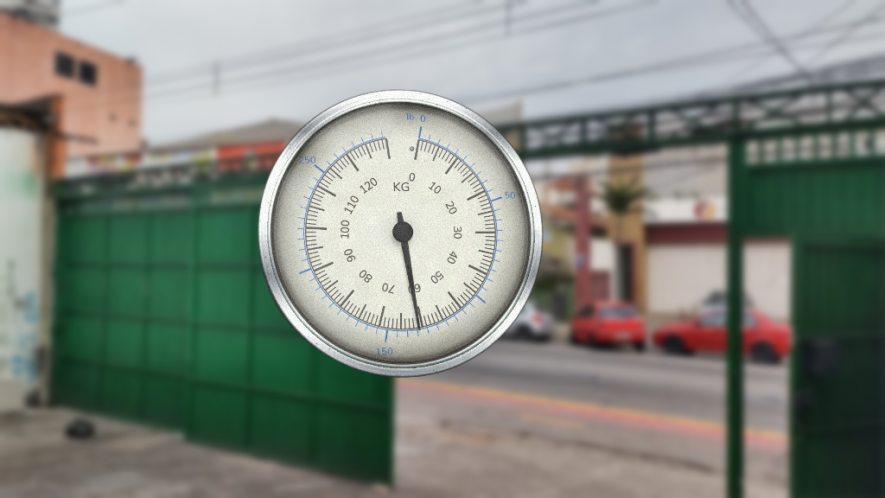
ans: {"value": 61, "unit": "kg"}
